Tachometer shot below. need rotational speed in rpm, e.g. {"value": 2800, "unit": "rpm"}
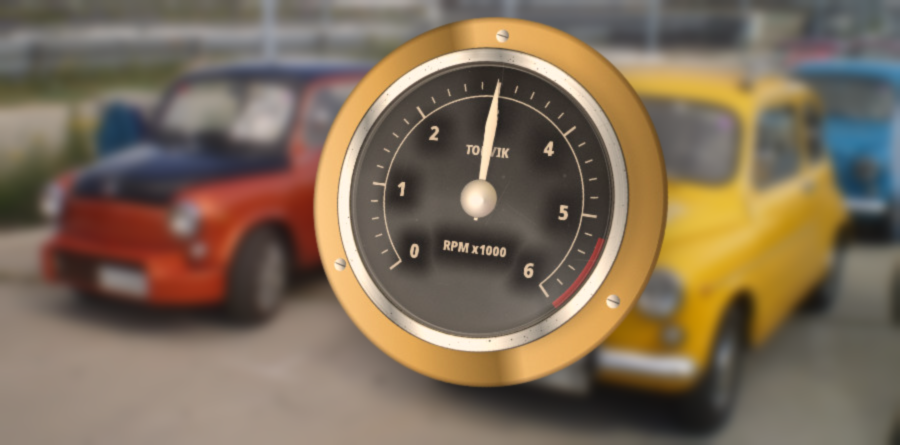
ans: {"value": 3000, "unit": "rpm"}
